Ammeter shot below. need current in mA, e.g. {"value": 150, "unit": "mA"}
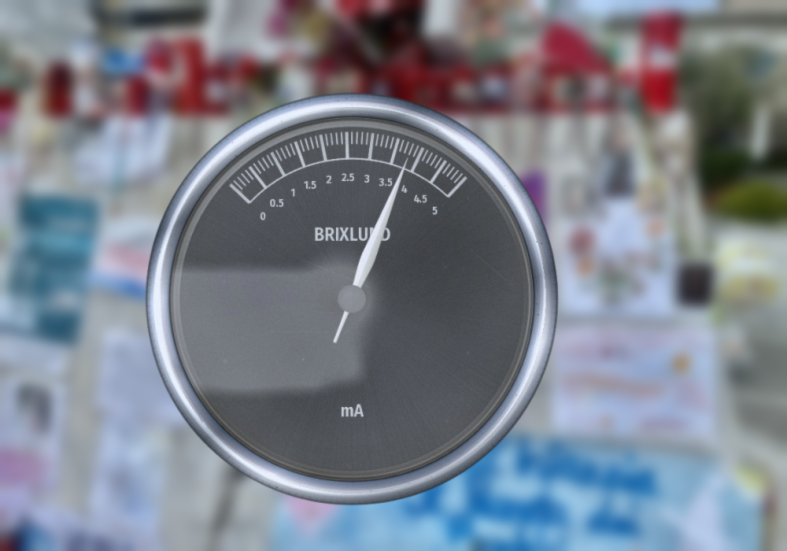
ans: {"value": 3.8, "unit": "mA"}
